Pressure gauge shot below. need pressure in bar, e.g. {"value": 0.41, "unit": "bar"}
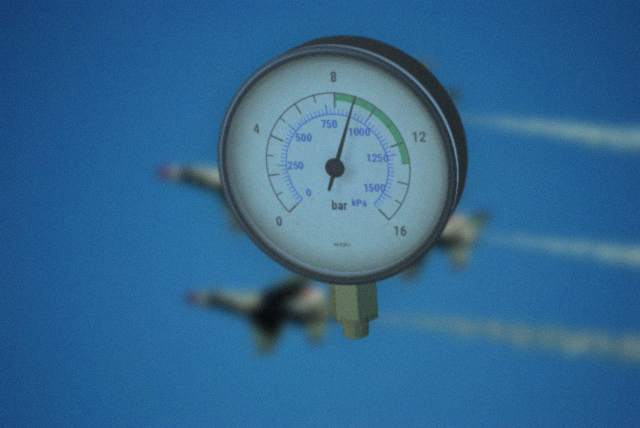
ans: {"value": 9, "unit": "bar"}
